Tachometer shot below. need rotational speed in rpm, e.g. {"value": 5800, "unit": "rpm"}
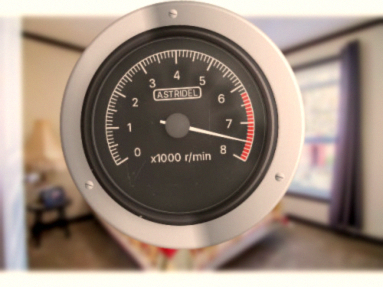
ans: {"value": 7500, "unit": "rpm"}
